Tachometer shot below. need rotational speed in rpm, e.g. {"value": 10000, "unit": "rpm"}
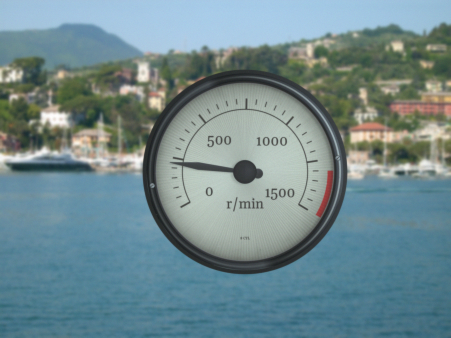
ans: {"value": 225, "unit": "rpm"}
